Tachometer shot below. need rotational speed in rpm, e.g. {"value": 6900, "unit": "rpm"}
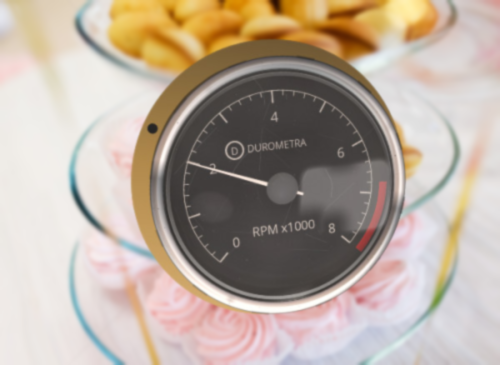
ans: {"value": 2000, "unit": "rpm"}
